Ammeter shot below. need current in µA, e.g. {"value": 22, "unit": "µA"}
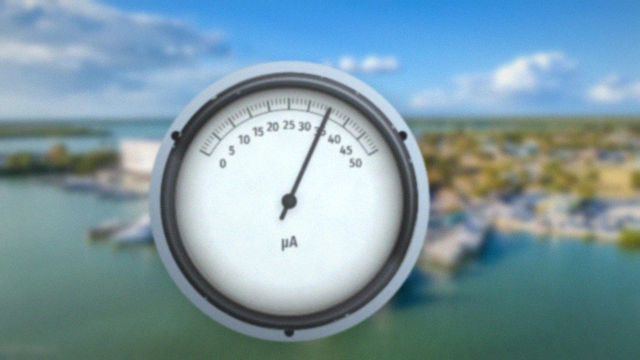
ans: {"value": 35, "unit": "µA"}
